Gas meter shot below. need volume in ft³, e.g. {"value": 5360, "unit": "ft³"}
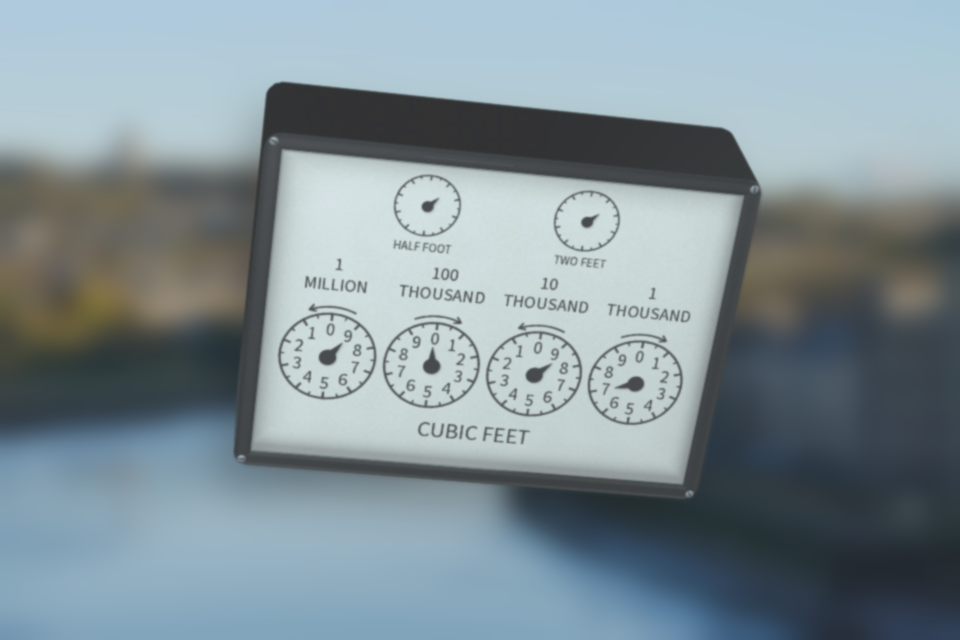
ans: {"value": 898700, "unit": "ft³"}
